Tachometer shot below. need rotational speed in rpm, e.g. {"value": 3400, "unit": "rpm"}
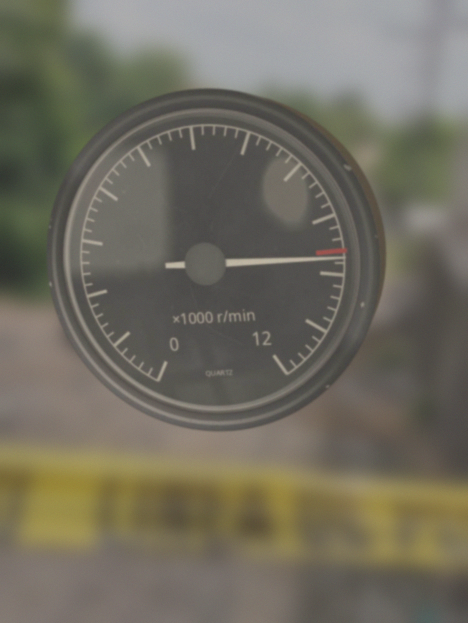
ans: {"value": 9700, "unit": "rpm"}
